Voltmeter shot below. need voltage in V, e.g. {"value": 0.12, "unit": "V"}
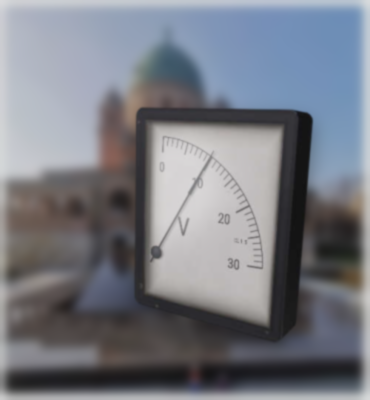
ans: {"value": 10, "unit": "V"}
